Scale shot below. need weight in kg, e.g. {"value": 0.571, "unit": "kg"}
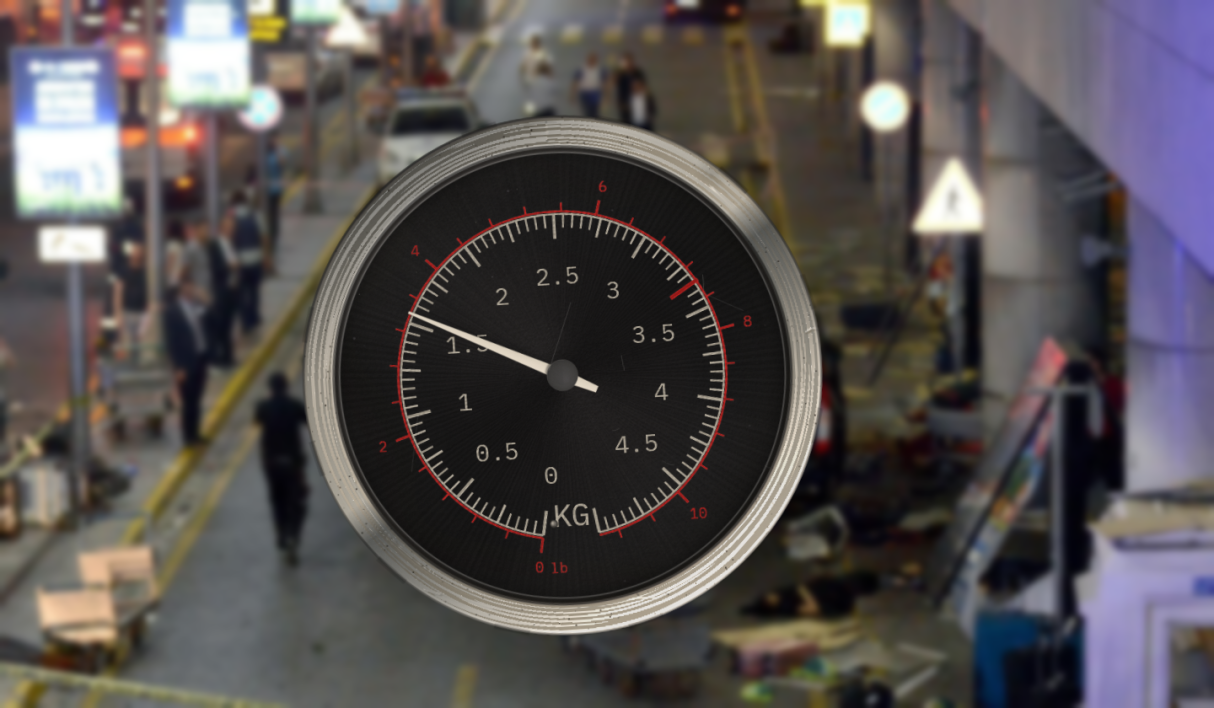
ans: {"value": 1.55, "unit": "kg"}
